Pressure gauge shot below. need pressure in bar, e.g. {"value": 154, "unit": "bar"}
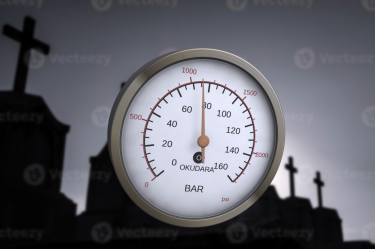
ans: {"value": 75, "unit": "bar"}
